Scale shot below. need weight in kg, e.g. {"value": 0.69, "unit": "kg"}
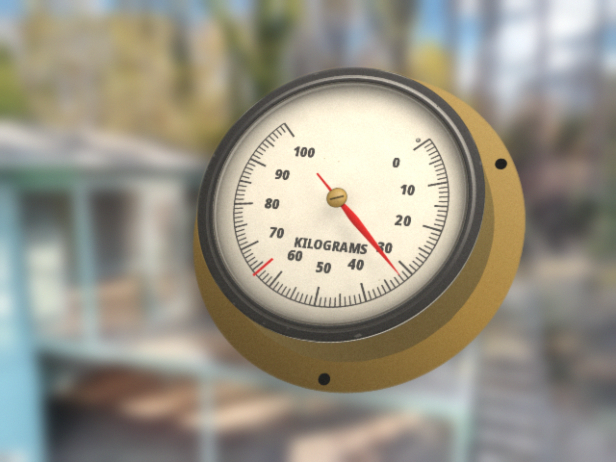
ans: {"value": 32, "unit": "kg"}
